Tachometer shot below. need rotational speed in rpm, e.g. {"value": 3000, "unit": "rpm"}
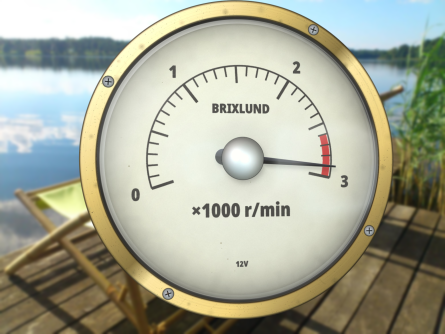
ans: {"value": 2900, "unit": "rpm"}
